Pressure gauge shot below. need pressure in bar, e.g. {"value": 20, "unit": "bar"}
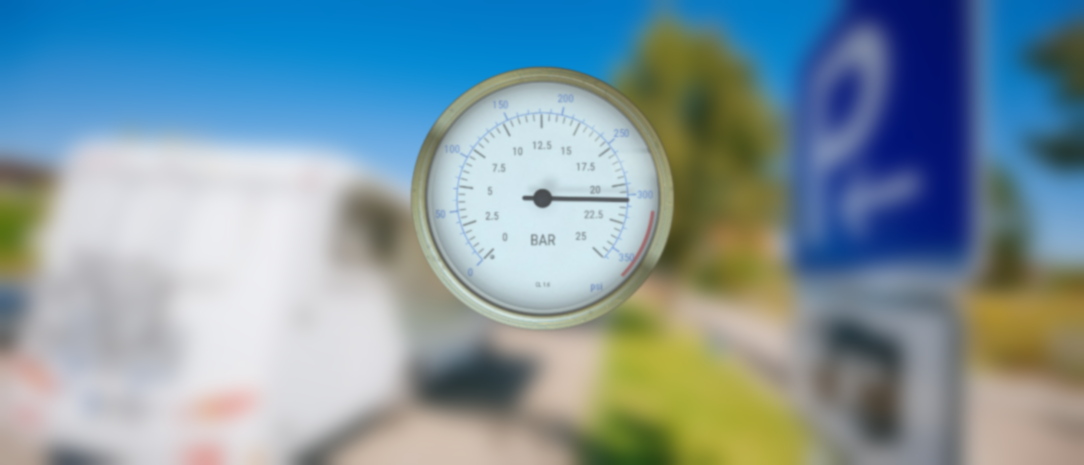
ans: {"value": 21, "unit": "bar"}
